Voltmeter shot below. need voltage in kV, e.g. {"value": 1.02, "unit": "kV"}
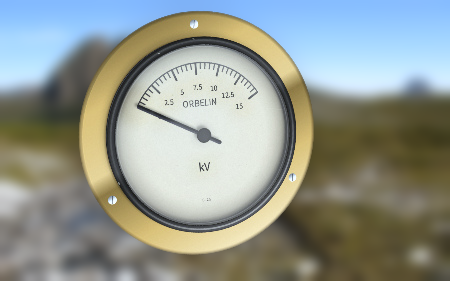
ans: {"value": 0, "unit": "kV"}
